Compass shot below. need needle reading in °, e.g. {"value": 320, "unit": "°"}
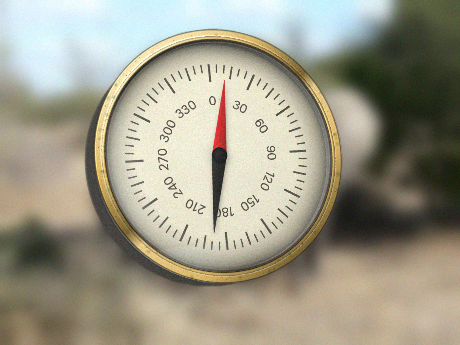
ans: {"value": 10, "unit": "°"}
